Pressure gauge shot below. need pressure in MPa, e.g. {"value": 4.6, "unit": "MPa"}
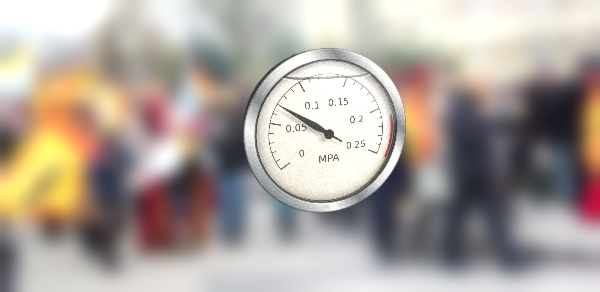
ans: {"value": 0.07, "unit": "MPa"}
